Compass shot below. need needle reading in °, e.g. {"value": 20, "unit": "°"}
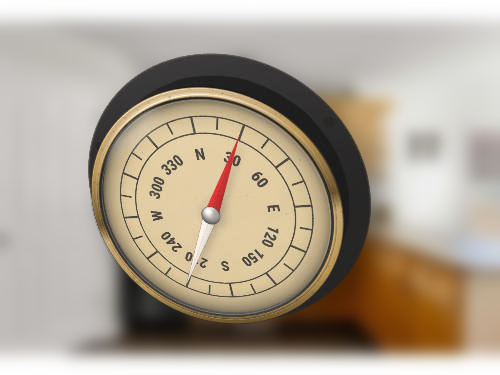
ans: {"value": 30, "unit": "°"}
